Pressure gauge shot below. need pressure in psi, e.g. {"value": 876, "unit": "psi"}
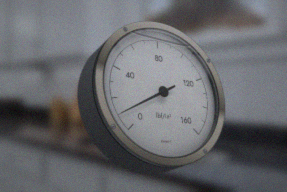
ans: {"value": 10, "unit": "psi"}
